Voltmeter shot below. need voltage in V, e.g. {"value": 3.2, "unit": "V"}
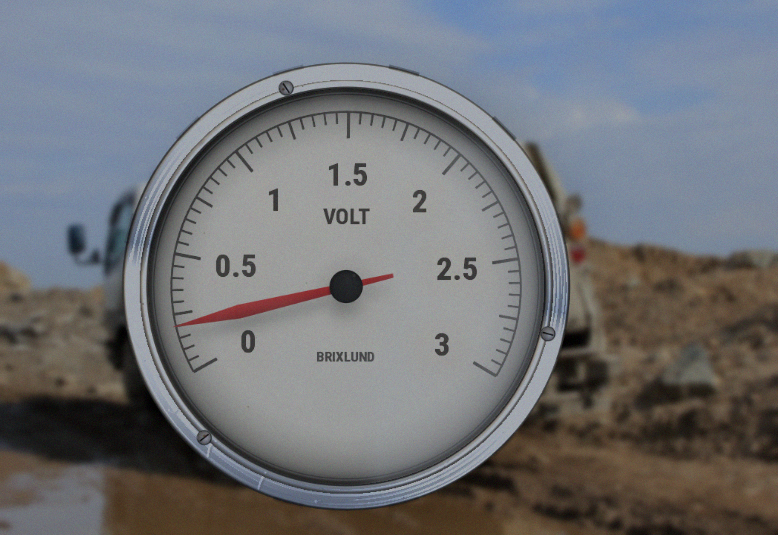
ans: {"value": 0.2, "unit": "V"}
